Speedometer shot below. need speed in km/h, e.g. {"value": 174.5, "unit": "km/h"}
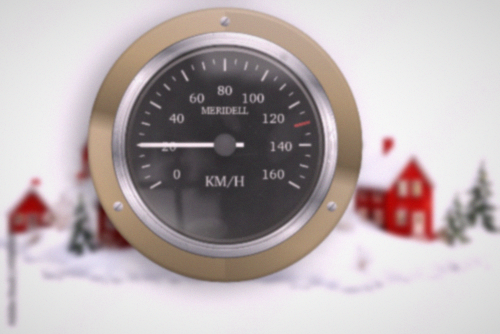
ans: {"value": 20, "unit": "km/h"}
